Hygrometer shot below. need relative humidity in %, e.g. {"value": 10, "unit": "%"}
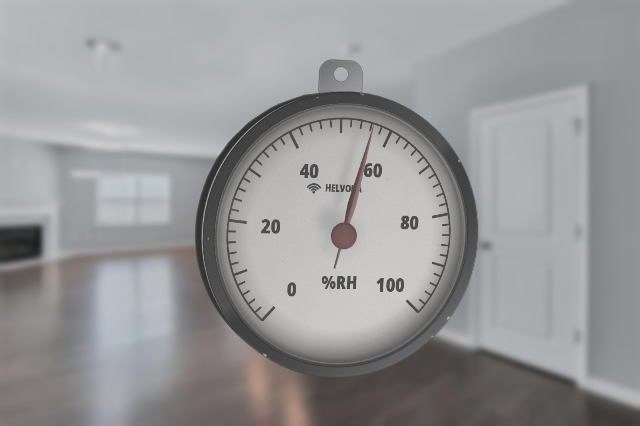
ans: {"value": 56, "unit": "%"}
